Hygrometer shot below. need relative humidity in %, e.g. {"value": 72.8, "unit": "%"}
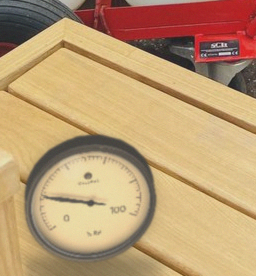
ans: {"value": 20, "unit": "%"}
